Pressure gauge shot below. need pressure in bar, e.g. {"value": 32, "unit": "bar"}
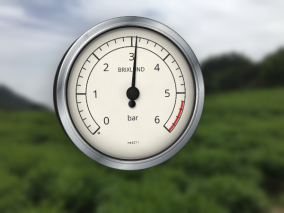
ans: {"value": 3.1, "unit": "bar"}
